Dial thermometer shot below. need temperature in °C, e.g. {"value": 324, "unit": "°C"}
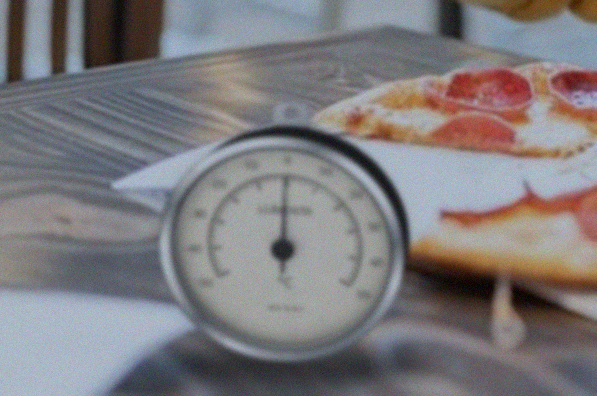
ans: {"value": 0, "unit": "°C"}
